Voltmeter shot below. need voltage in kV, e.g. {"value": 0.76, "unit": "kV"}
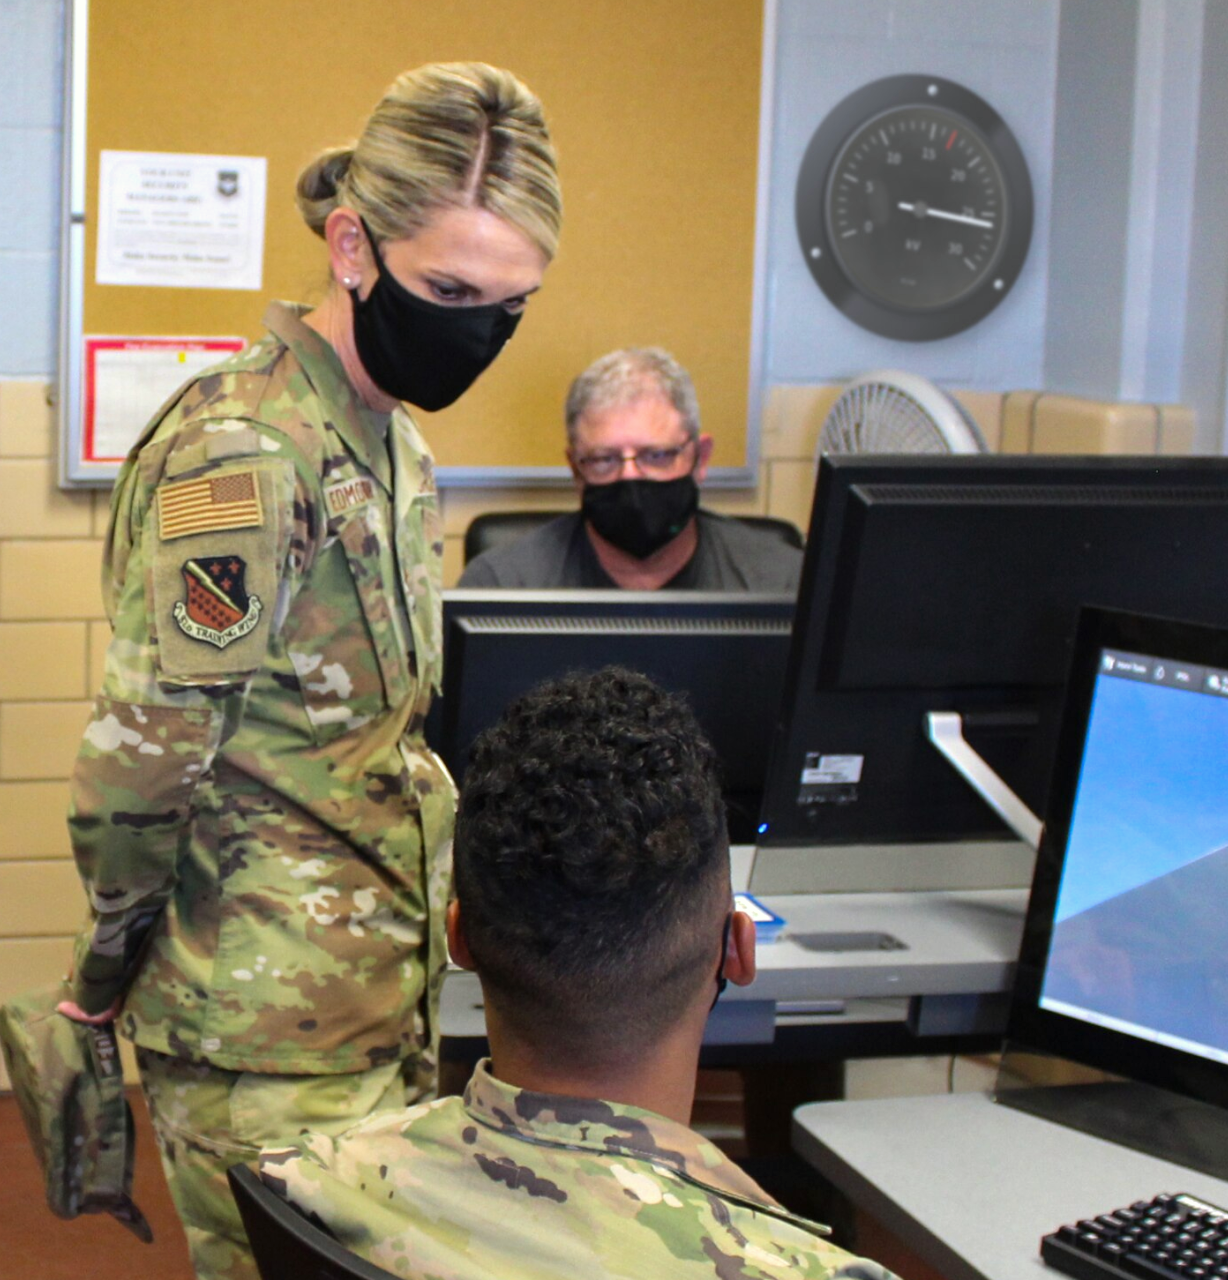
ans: {"value": 26, "unit": "kV"}
